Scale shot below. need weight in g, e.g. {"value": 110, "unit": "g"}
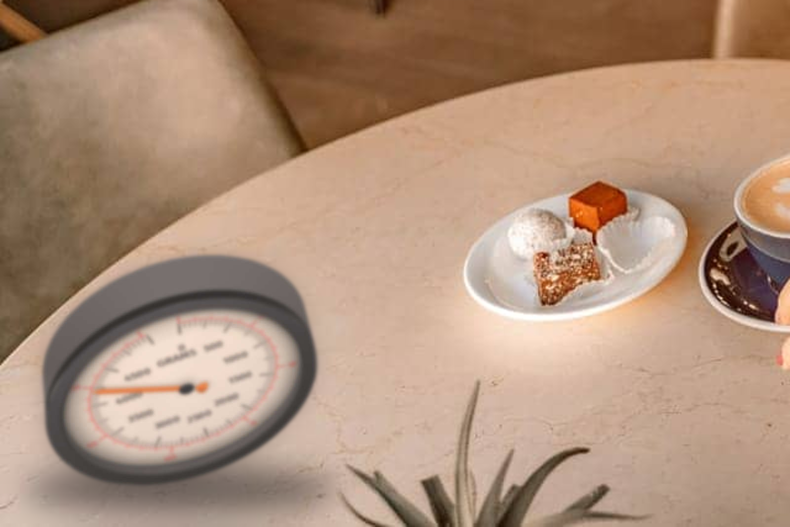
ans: {"value": 4250, "unit": "g"}
